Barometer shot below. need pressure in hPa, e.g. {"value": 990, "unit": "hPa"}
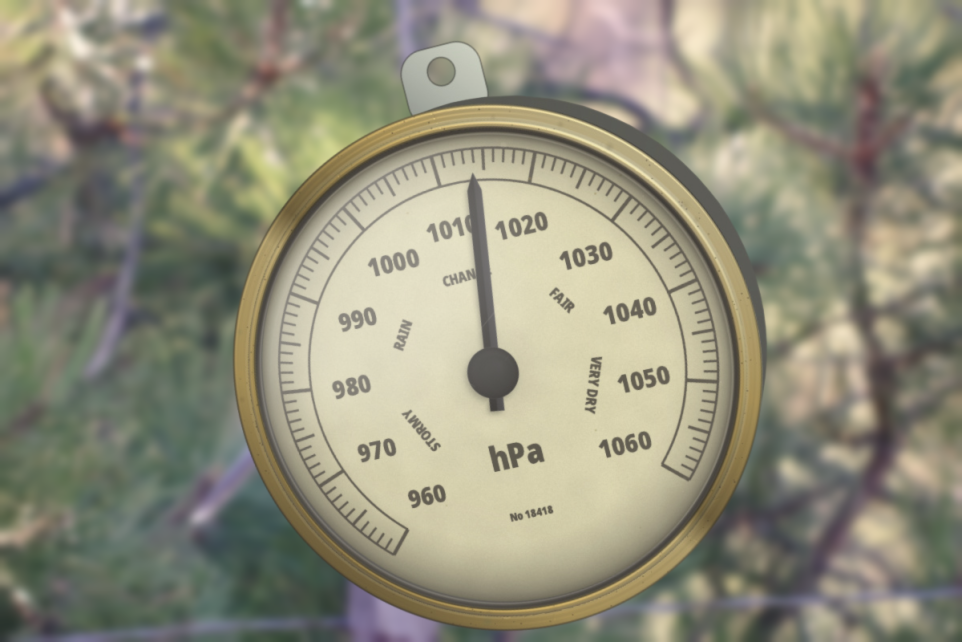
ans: {"value": 1014, "unit": "hPa"}
